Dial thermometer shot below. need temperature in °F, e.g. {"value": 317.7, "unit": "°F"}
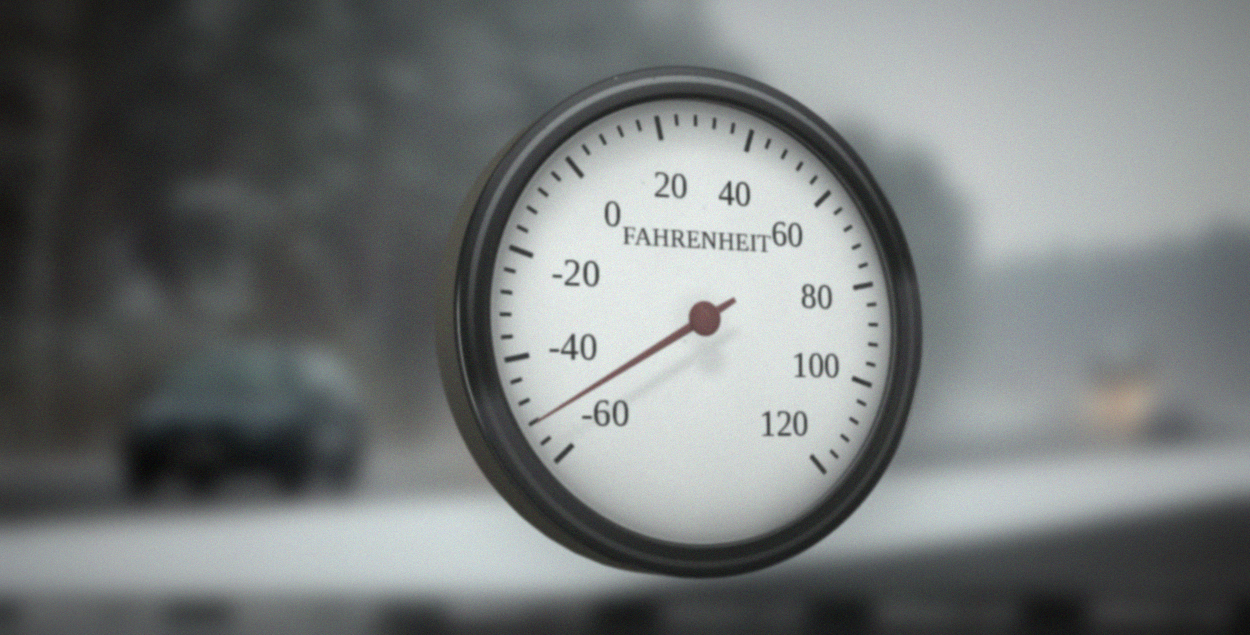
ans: {"value": -52, "unit": "°F"}
